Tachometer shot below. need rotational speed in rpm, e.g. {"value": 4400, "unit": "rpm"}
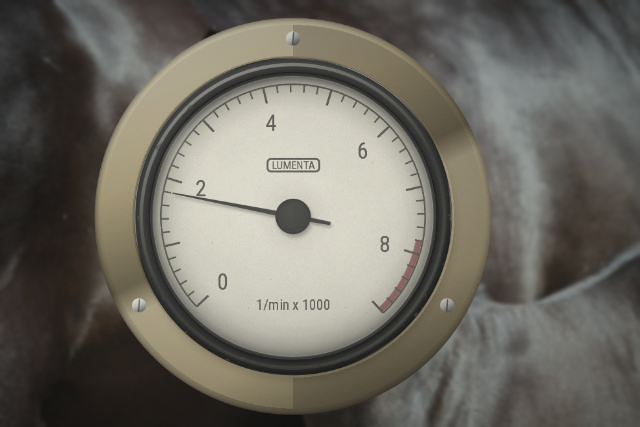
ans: {"value": 1800, "unit": "rpm"}
